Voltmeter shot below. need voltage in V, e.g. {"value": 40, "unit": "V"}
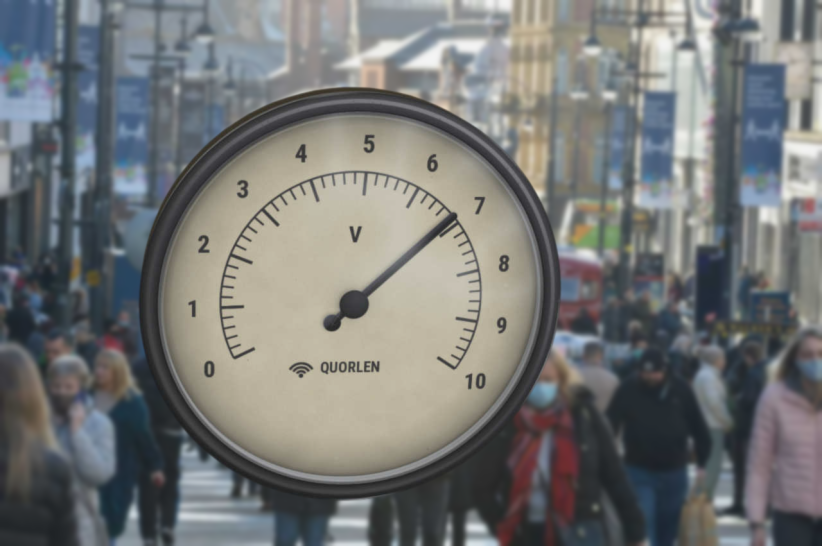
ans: {"value": 6.8, "unit": "V"}
